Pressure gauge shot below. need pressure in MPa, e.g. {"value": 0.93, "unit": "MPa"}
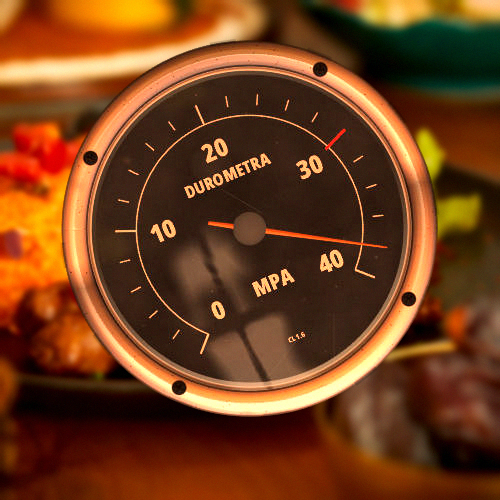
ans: {"value": 38, "unit": "MPa"}
